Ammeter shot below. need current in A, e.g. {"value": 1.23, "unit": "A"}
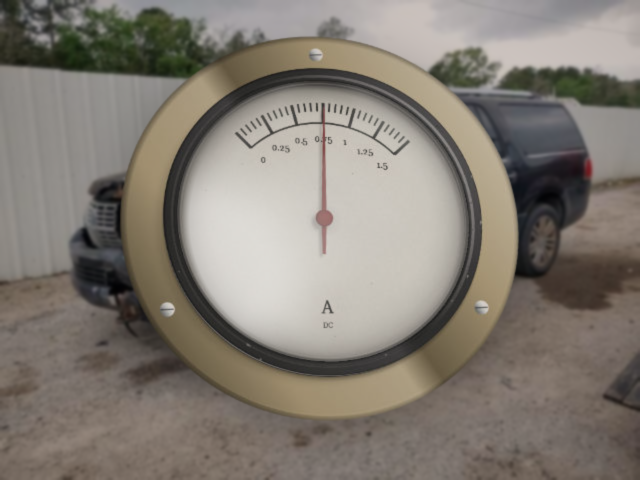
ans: {"value": 0.75, "unit": "A"}
